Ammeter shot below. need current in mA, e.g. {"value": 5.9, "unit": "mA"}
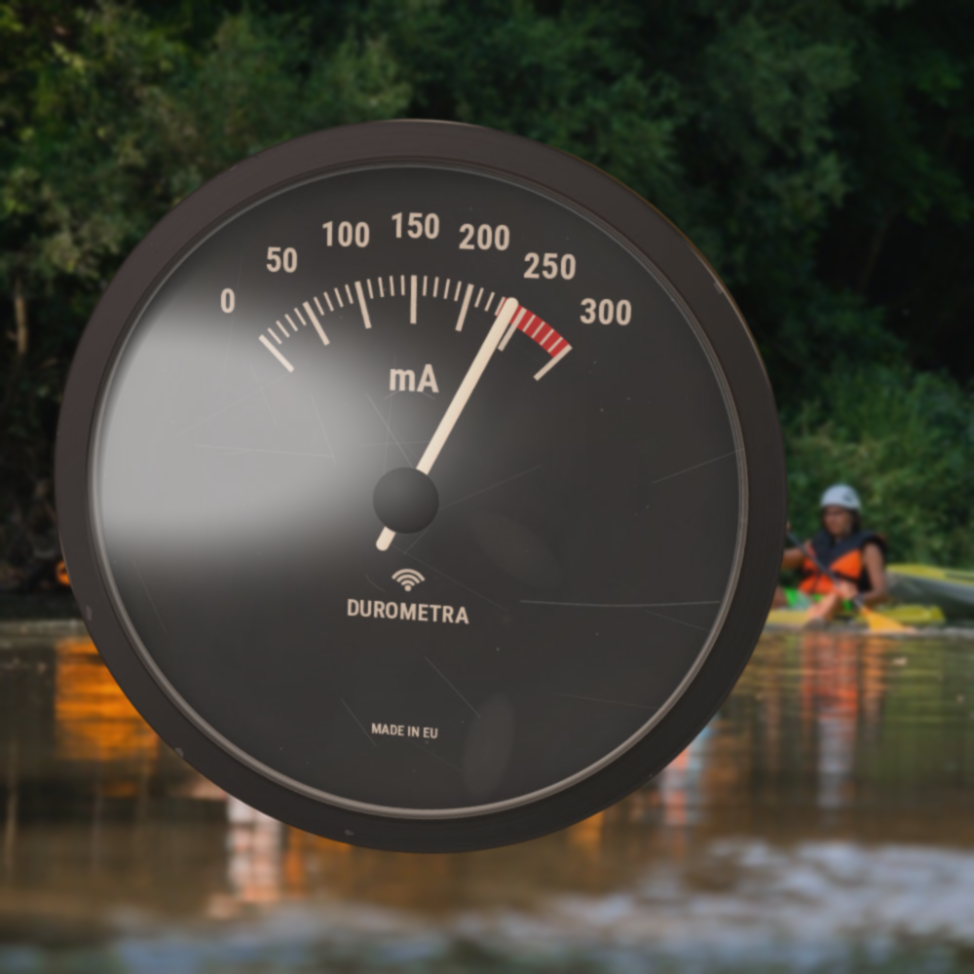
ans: {"value": 240, "unit": "mA"}
